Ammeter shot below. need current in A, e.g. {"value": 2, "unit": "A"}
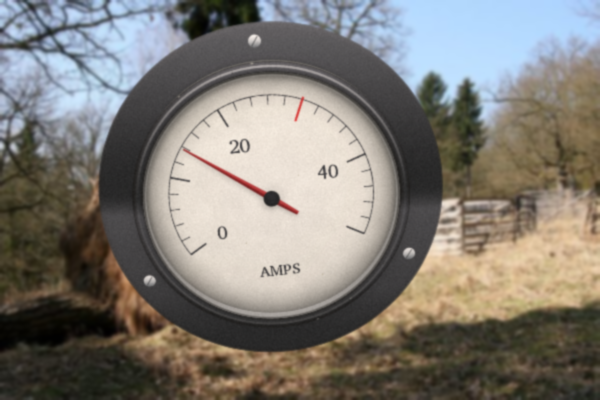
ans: {"value": 14, "unit": "A"}
